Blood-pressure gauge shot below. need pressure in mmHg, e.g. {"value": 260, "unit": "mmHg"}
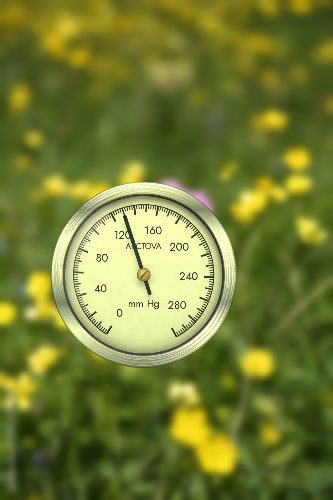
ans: {"value": 130, "unit": "mmHg"}
